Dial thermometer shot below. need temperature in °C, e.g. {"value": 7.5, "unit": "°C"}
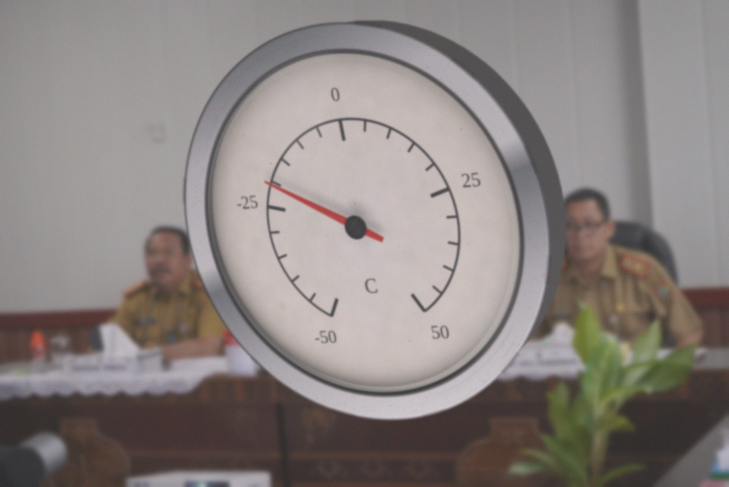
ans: {"value": -20, "unit": "°C"}
